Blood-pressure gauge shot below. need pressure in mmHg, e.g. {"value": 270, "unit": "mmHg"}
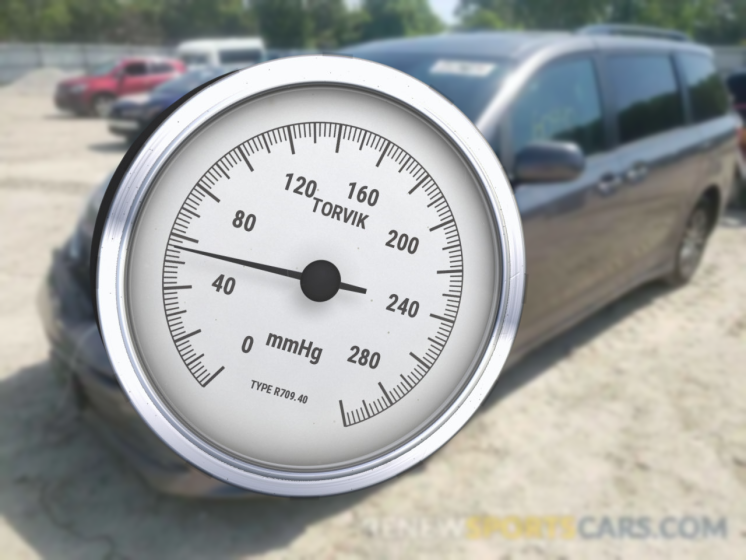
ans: {"value": 56, "unit": "mmHg"}
